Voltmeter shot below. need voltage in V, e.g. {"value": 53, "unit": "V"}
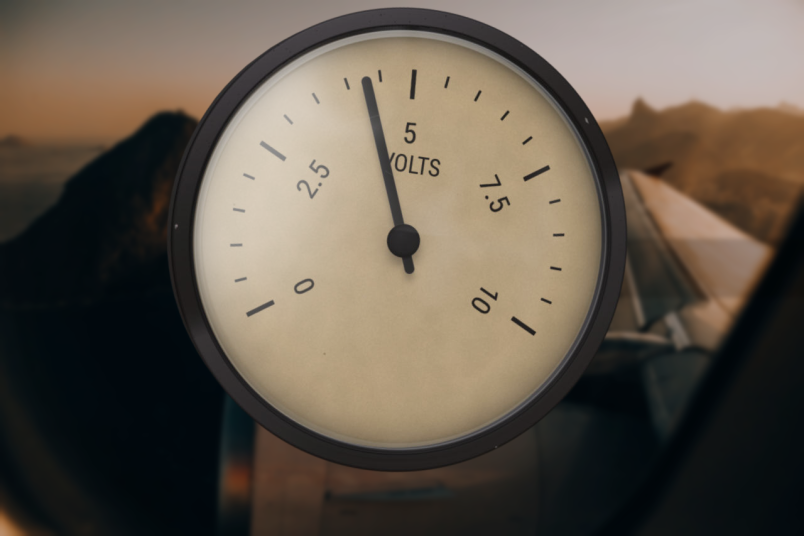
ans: {"value": 4.25, "unit": "V"}
